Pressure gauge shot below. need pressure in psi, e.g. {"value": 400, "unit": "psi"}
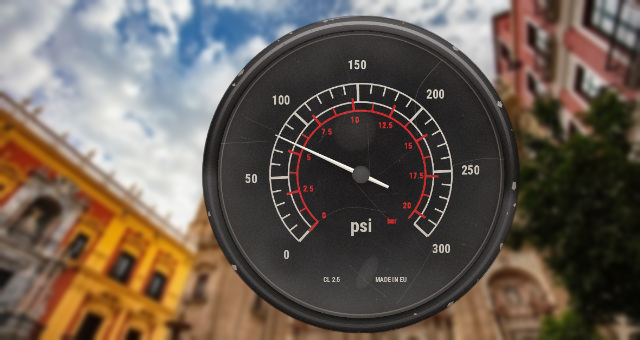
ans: {"value": 80, "unit": "psi"}
